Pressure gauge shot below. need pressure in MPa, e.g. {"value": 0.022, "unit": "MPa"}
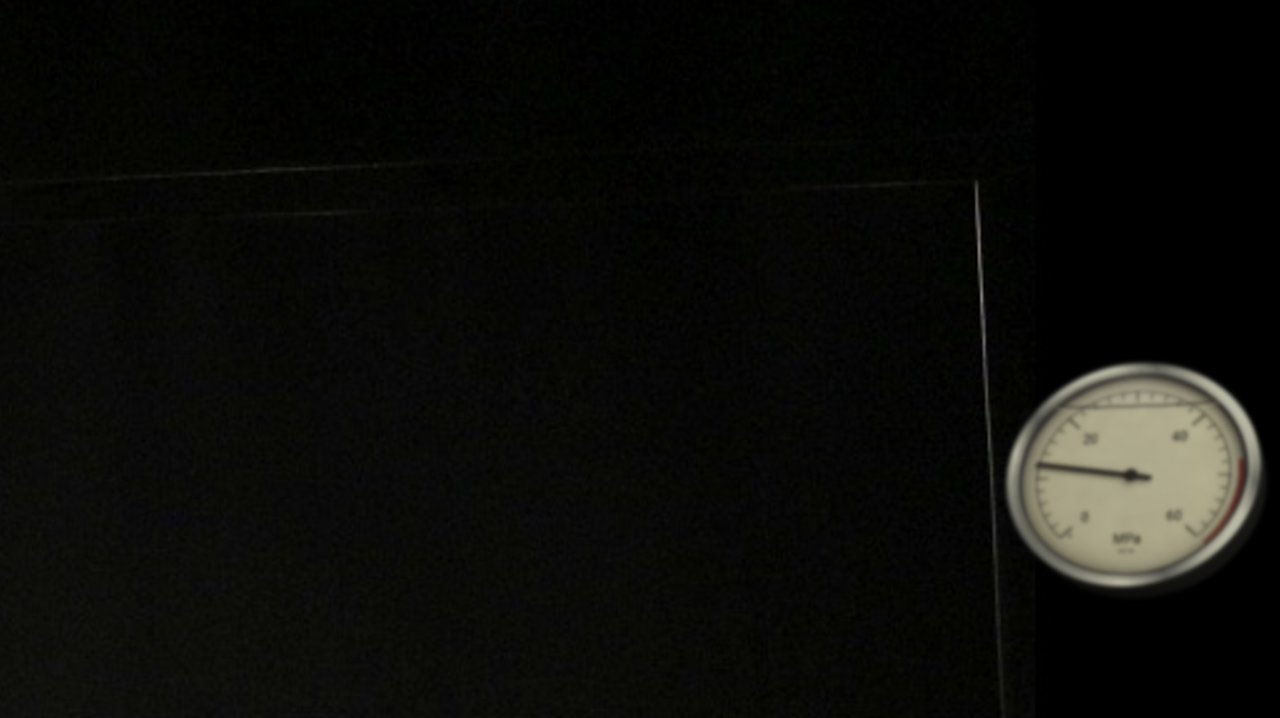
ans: {"value": 12, "unit": "MPa"}
